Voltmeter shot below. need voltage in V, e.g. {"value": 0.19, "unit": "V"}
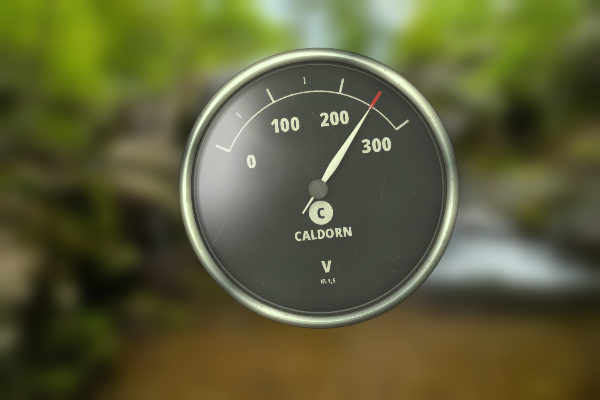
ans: {"value": 250, "unit": "V"}
